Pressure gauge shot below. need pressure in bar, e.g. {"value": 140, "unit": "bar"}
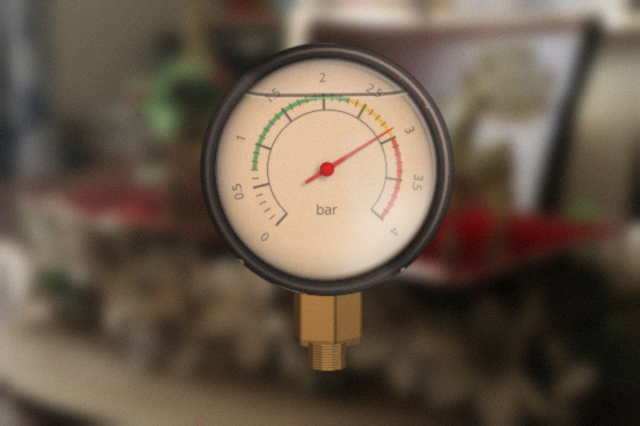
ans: {"value": 2.9, "unit": "bar"}
